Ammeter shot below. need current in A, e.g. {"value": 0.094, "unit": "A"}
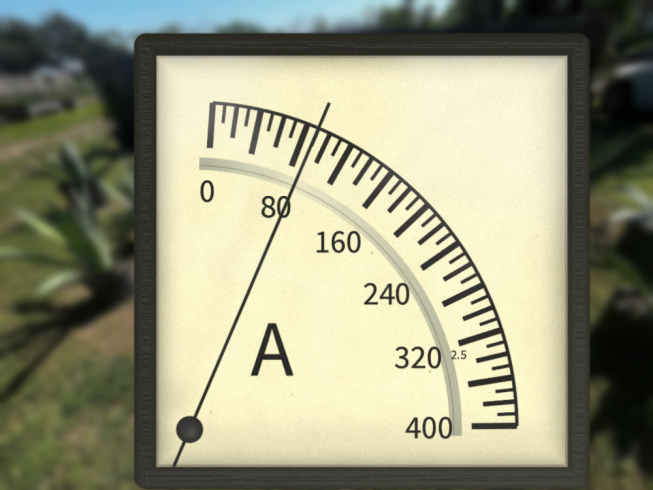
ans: {"value": 90, "unit": "A"}
